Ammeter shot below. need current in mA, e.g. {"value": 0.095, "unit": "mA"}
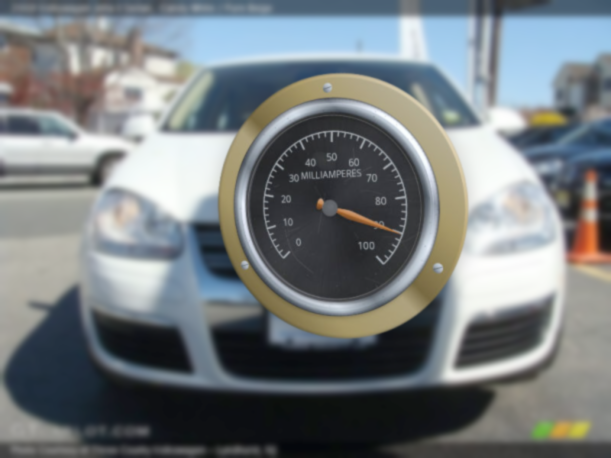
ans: {"value": 90, "unit": "mA"}
